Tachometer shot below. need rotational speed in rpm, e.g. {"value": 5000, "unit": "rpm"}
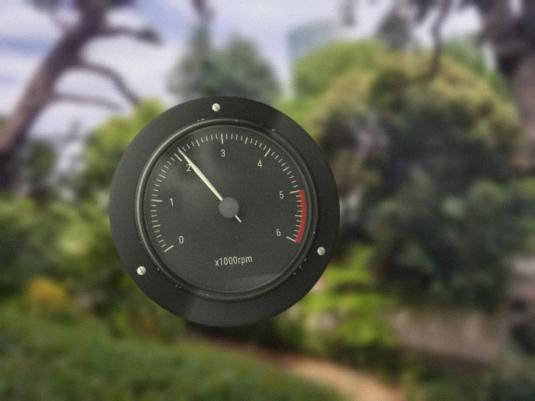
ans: {"value": 2100, "unit": "rpm"}
